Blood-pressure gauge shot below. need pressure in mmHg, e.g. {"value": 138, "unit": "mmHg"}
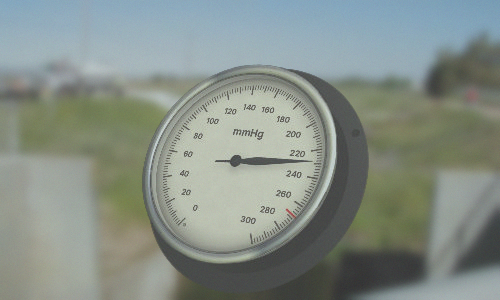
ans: {"value": 230, "unit": "mmHg"}
